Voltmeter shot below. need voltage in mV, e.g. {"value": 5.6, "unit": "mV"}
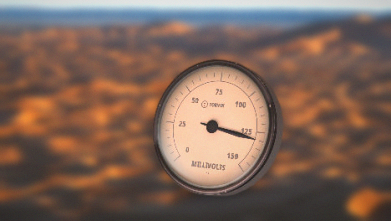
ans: {"value": 130, "unit": "mV"}
